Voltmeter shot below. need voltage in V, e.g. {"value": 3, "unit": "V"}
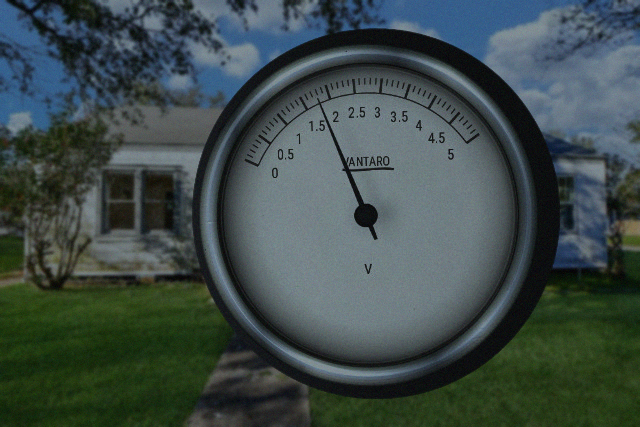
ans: {"value": 1.8, "unit": "V"}
